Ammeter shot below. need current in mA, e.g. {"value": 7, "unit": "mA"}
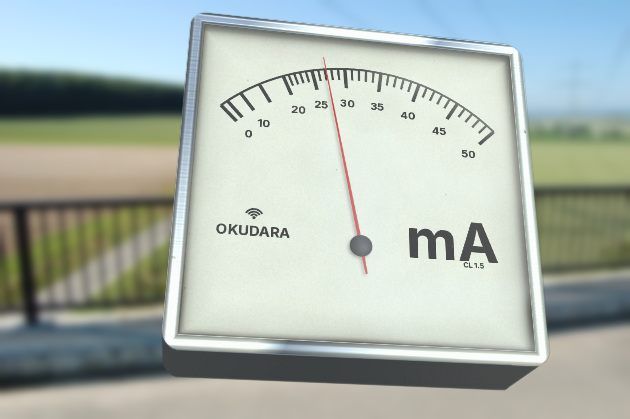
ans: {"value": 27, "unit": "mA"}
